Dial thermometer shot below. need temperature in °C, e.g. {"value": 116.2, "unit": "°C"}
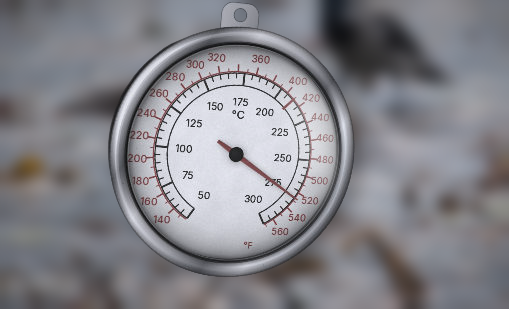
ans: {"value": 275, "unit": "°C"}
